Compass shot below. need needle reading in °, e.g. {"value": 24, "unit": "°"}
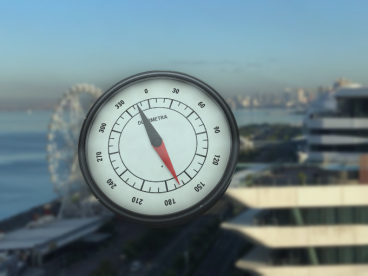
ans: {"value": 165, "unit": "°"}
